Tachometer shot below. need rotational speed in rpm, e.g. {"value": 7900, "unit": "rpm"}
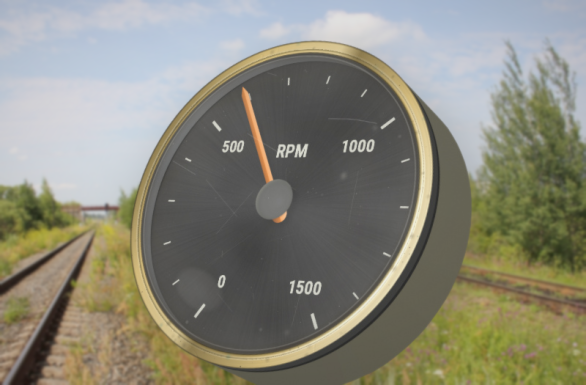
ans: {"value": 600, "unit": "rpm"}
